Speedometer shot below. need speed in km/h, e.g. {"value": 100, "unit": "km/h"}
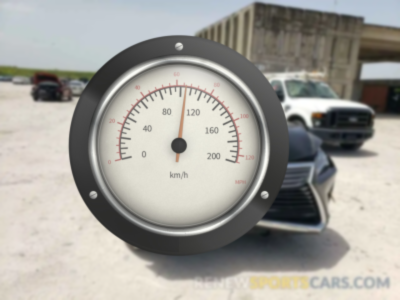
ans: {"value": 105, "unit": "km/h"}
